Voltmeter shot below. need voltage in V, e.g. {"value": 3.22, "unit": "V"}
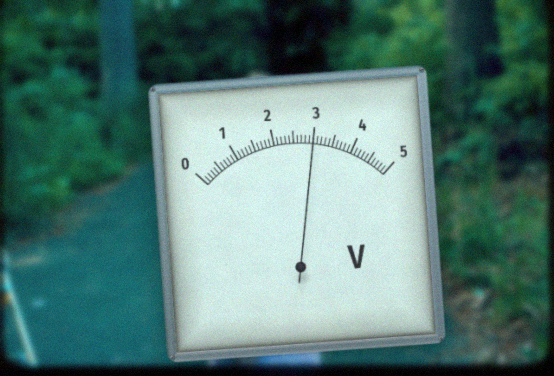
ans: {"value": 3, "unit": "V"}
